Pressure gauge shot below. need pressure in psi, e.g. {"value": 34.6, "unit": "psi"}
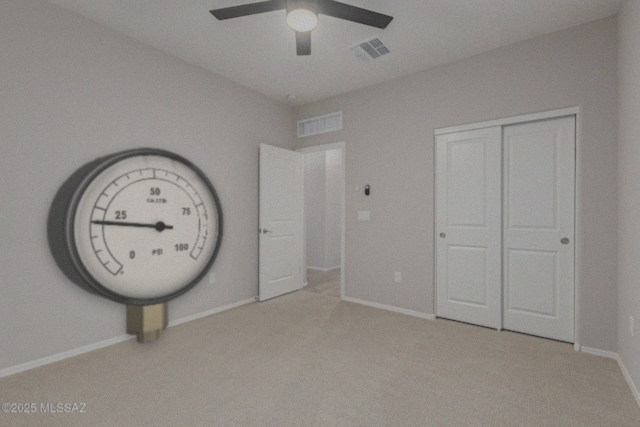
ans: {"value": 20, "unit": "psi"}
